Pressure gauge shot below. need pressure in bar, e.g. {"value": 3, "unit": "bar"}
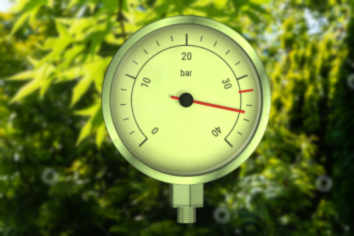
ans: {"value": 35, "unit": "bar"}
